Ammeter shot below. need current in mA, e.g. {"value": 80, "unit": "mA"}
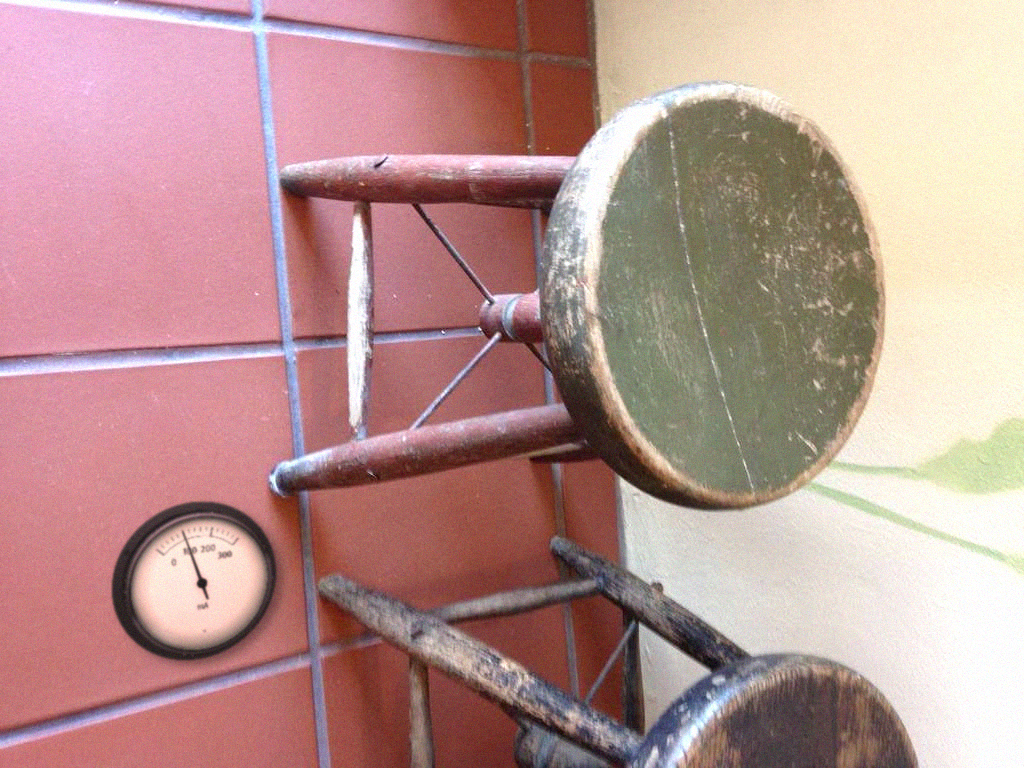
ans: {"value": 100, "unit": "mA"}
